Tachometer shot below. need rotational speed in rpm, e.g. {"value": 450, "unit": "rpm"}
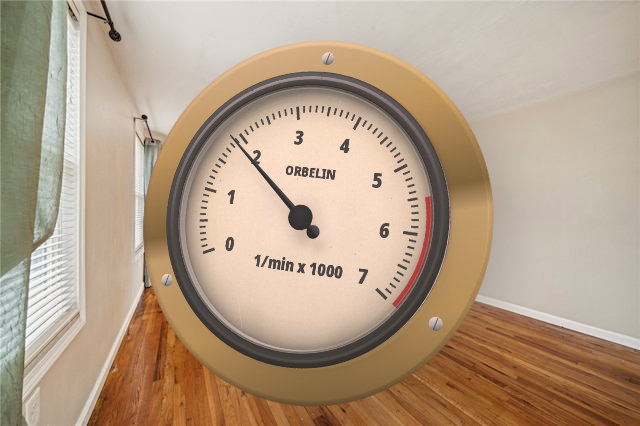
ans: {"value": 1900, "unit": "rpm"}
